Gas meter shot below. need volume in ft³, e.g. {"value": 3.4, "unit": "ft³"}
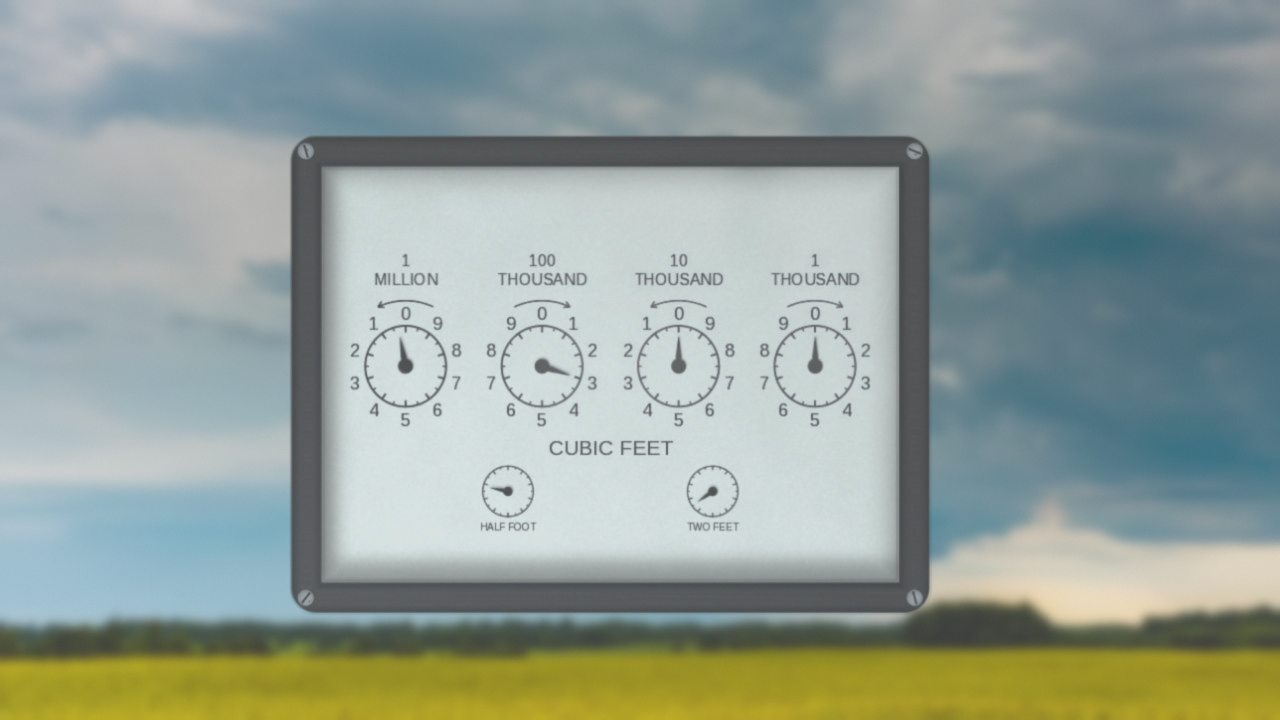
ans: {"value": 30000, "unit": "ft³"}
